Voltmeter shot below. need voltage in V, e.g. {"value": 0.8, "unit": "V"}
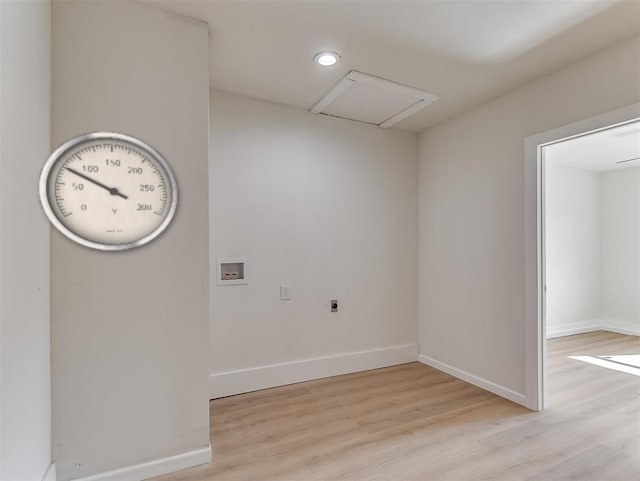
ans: {"value": 75, "unit": "V"}
